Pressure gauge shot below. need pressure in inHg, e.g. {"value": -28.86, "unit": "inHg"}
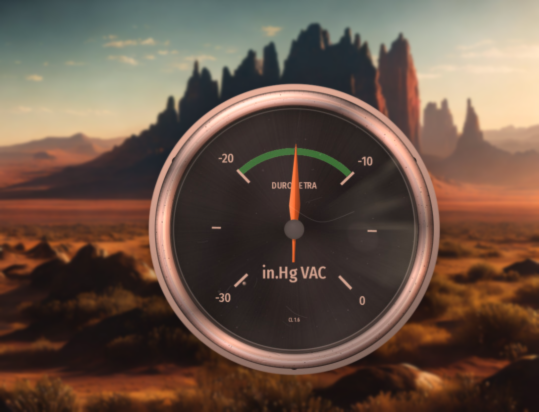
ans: {"value": -15, "unit": "inHg"}
